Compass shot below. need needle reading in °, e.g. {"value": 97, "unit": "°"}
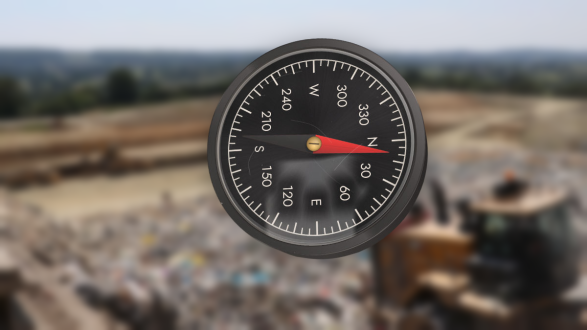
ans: {"value": 10, "unit": "°"}
